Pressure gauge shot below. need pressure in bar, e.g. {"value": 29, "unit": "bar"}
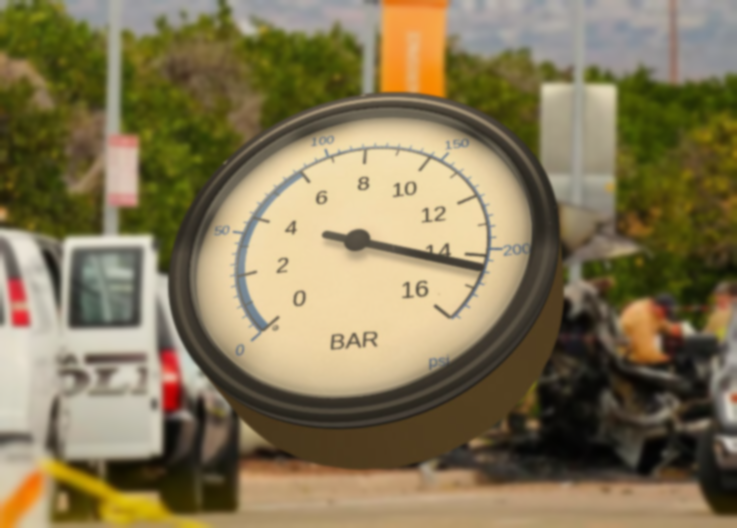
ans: {"value": 14.5, "unit": "bar"}
